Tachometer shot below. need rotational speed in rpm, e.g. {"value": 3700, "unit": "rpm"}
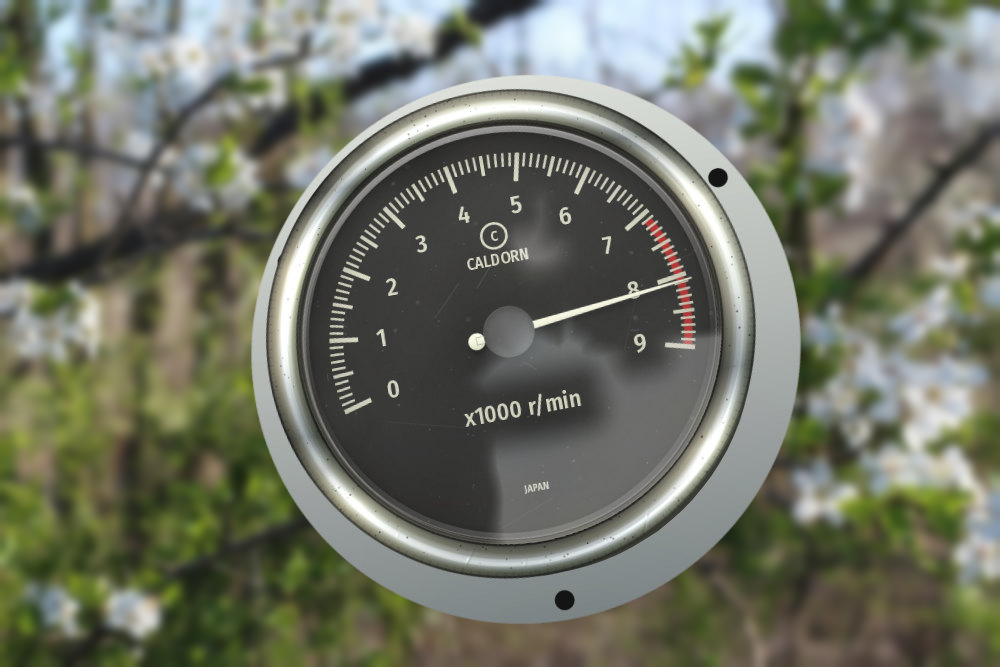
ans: {"value": 8100, "unit": "rpm"}
